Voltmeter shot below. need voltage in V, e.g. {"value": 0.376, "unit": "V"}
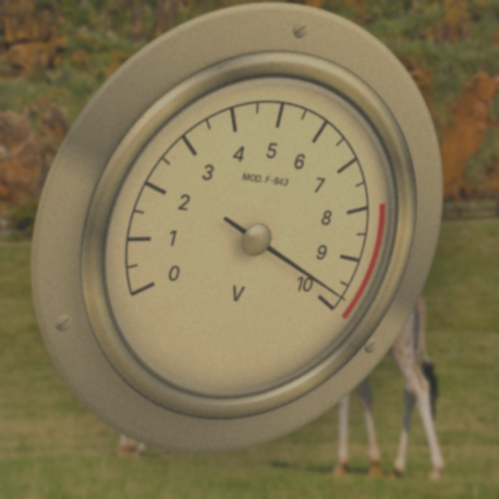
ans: {"value": 9.75, "unit": "V"}
